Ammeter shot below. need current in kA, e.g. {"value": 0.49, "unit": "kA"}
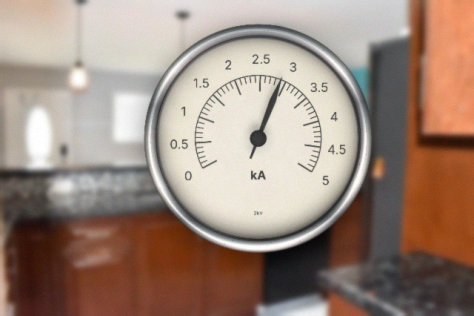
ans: {"value": 2.9, "unit": "kA"}
